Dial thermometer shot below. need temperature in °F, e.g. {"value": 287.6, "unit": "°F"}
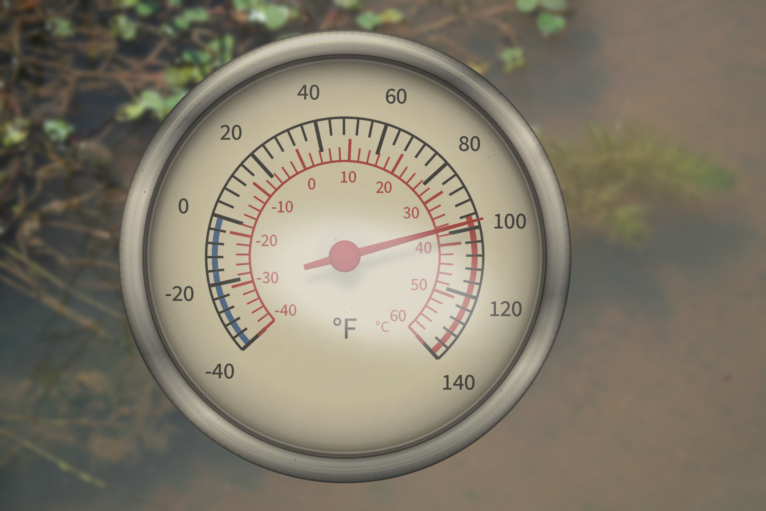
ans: {"value": 98, "unit": "°F"}
